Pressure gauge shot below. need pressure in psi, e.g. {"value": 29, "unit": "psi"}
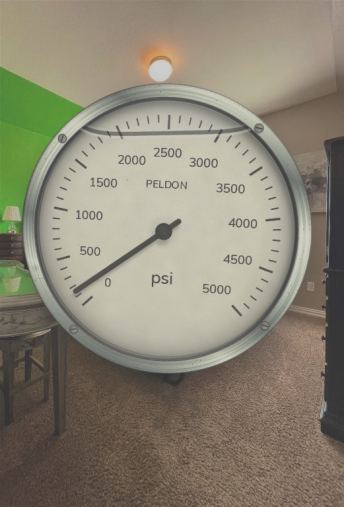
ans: {"value": 150, "unit": "psi"}
